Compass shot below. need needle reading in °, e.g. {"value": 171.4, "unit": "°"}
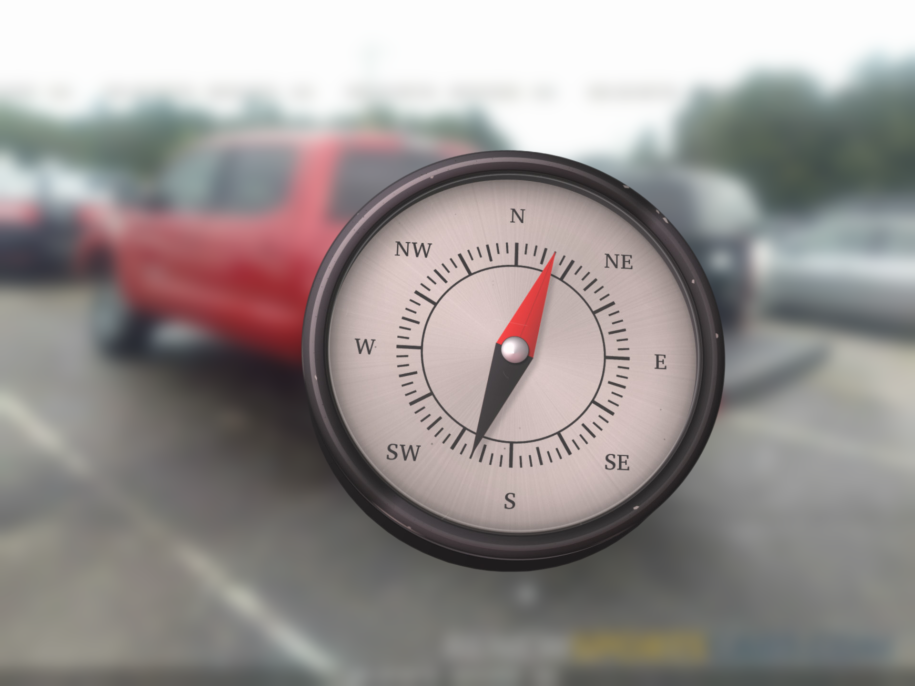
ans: {"value": 20, "unit": "°"}
